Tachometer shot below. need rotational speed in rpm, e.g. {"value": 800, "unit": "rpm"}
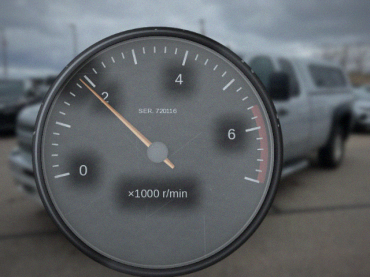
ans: {"value": 1900, "unit": "rpm"}
